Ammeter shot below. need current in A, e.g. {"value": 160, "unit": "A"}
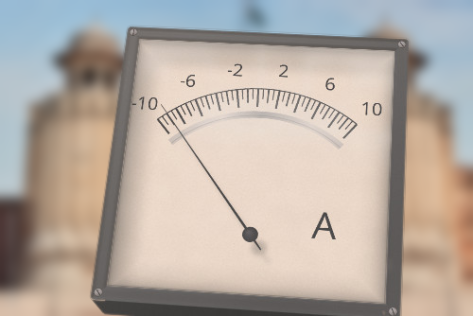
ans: {"value": -9, "unit": "A"}
